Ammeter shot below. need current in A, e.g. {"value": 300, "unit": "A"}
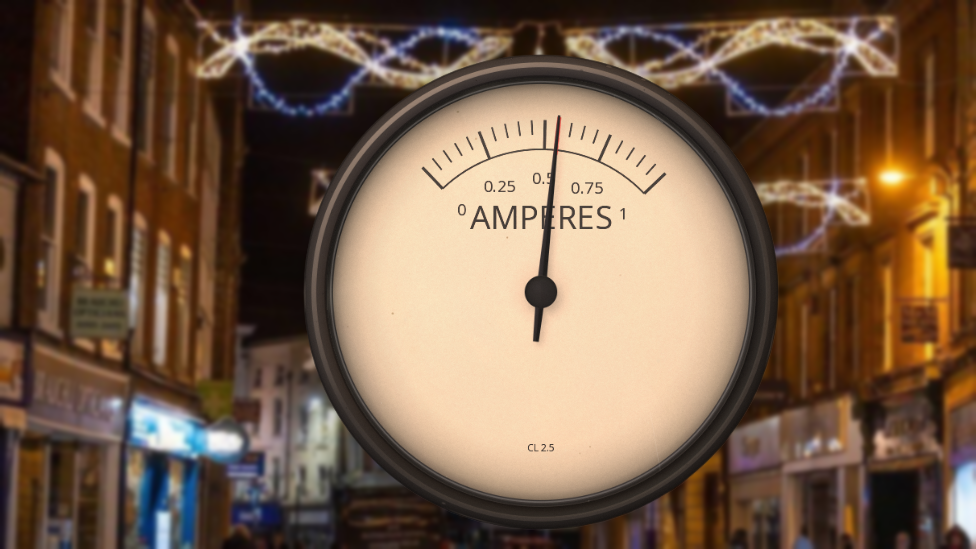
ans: {"value": 0.55, "unit": "A"}
